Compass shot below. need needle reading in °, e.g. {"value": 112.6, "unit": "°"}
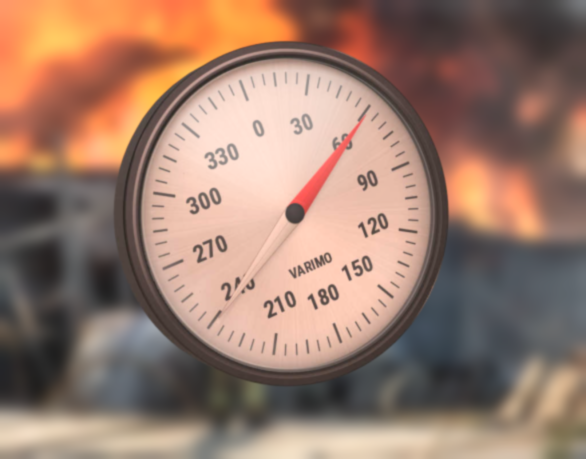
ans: {"value": 60, "unit": "°"}
